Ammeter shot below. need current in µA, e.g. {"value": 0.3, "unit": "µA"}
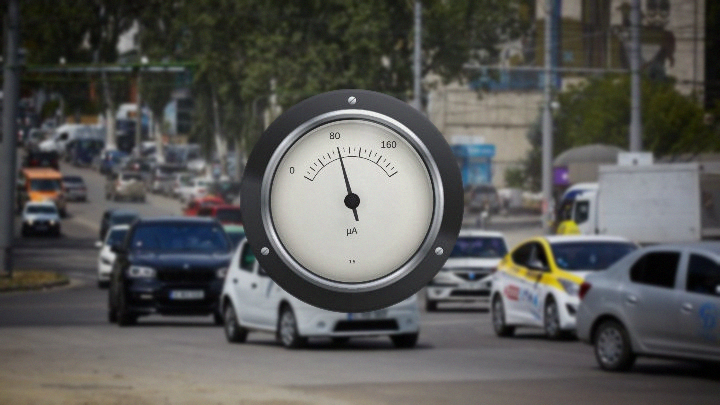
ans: {"value": 80, "unit": "µA"}
